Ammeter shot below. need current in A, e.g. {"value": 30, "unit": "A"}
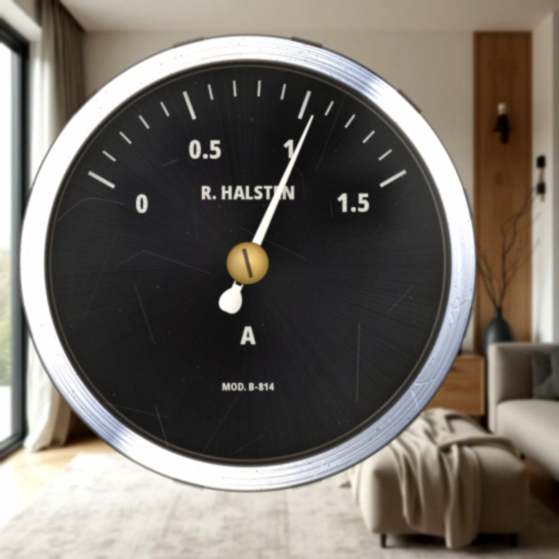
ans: {"value": 1.05, "unit": "A"}
